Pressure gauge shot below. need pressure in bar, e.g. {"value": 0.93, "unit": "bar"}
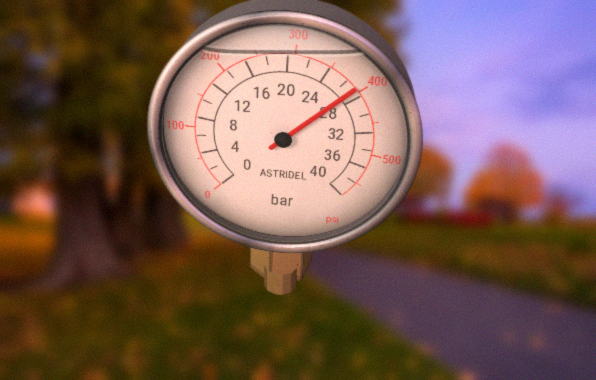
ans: {"value": 27, "unit": "bar"}
